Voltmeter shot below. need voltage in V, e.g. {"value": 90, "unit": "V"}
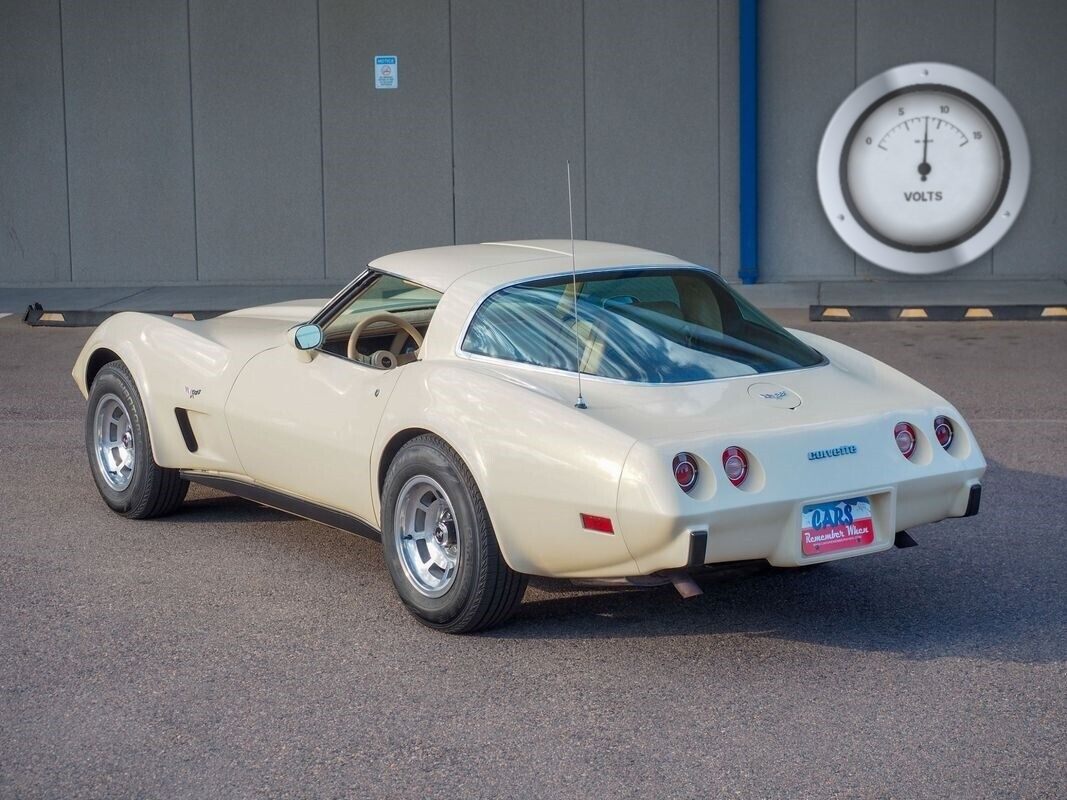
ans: {"value": 8, "unit": "V"}
